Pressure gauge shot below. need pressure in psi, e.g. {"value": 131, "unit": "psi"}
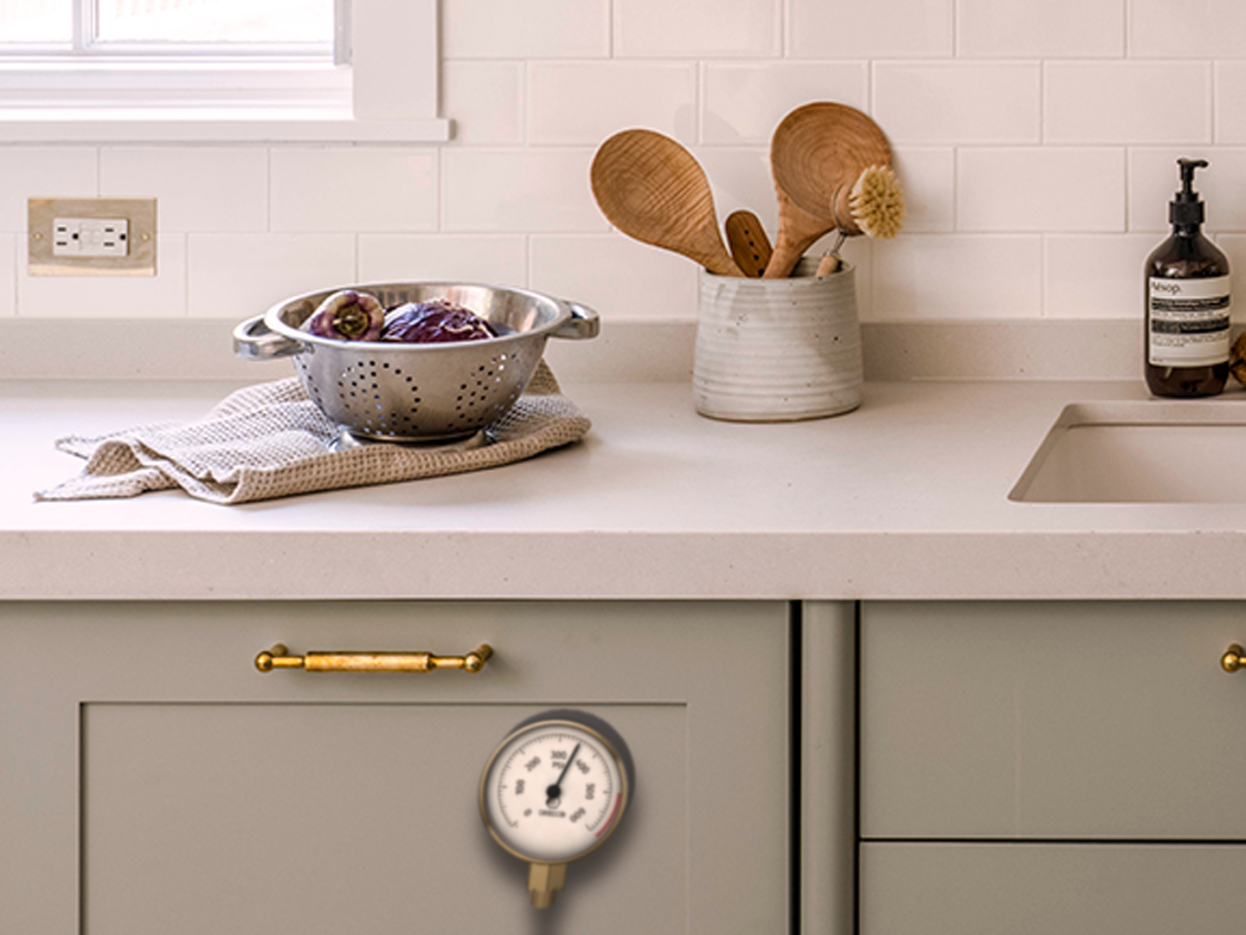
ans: {"value": 350, "unit": "psi"}
